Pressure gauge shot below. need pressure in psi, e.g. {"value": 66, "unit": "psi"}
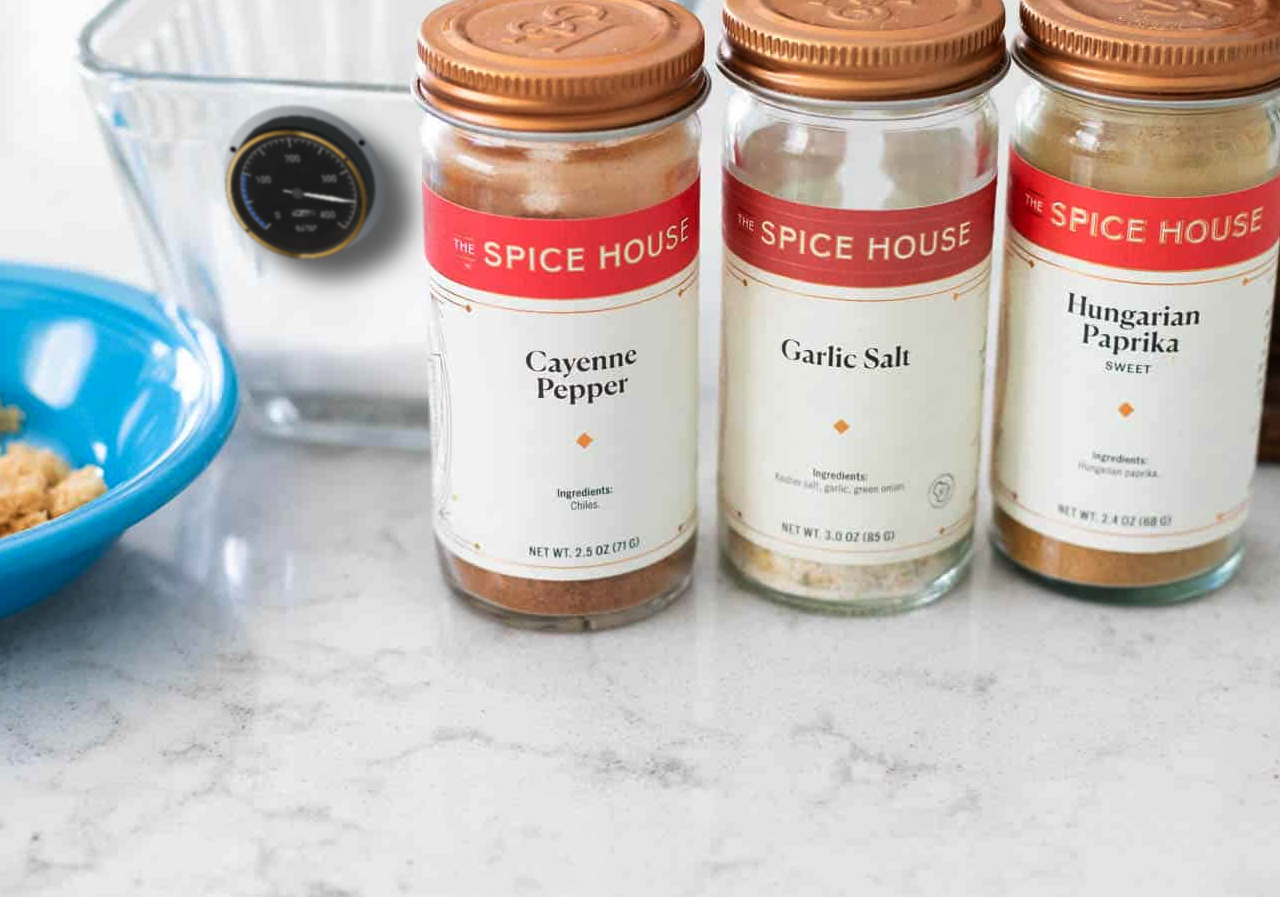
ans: {"value": 350, "unit": "psi"}
